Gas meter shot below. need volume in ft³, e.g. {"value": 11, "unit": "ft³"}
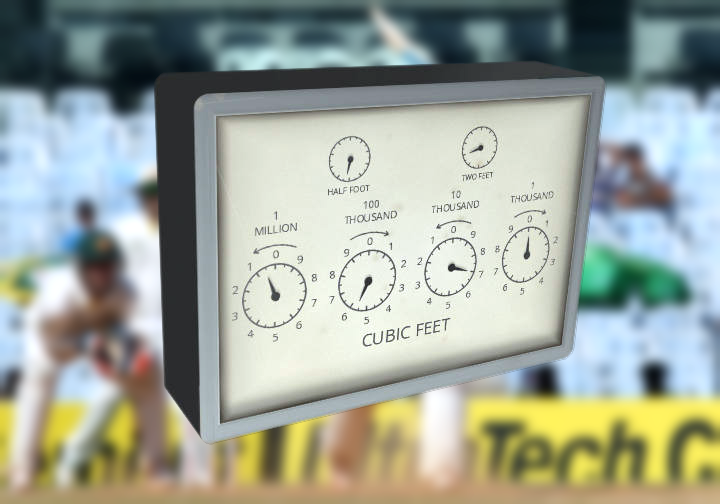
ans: {"value": 57000, "unit": "ft³"}
